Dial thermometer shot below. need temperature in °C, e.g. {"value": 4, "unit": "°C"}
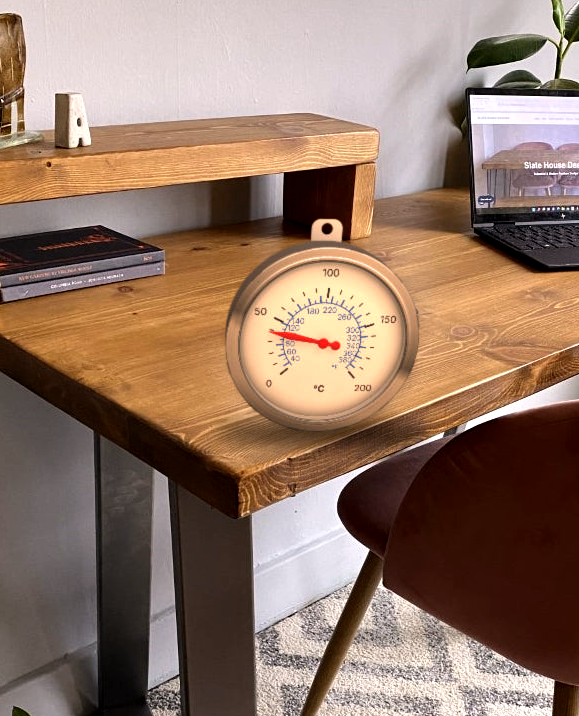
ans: {"value": 40, "unit": "°C"}
